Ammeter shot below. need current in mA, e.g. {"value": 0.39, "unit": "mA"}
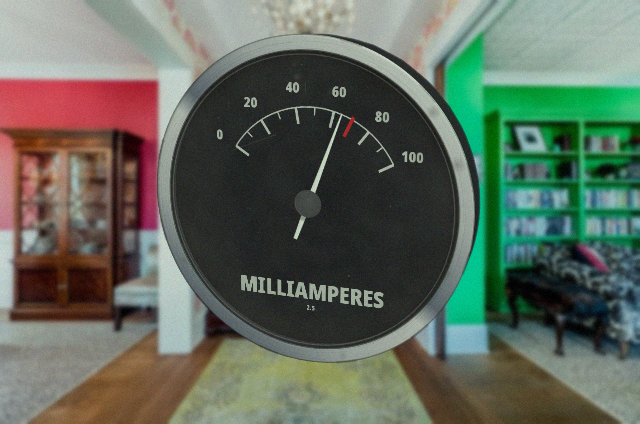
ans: {"value": 65, "unit": "mA"}
